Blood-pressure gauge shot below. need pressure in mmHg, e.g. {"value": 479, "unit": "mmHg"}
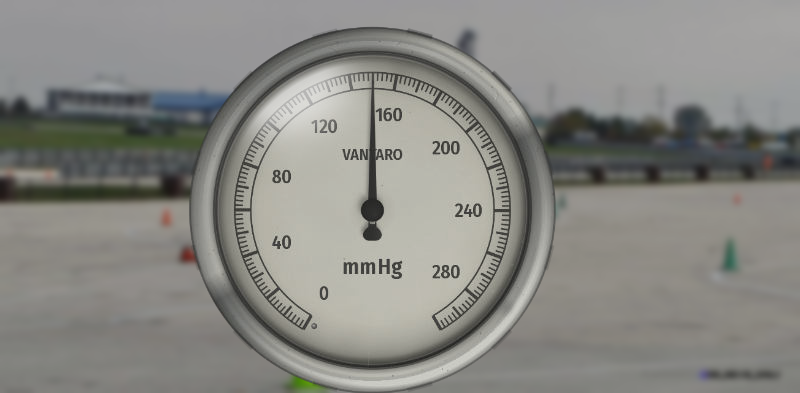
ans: {"value": 150, "unit": "mmHg"}
